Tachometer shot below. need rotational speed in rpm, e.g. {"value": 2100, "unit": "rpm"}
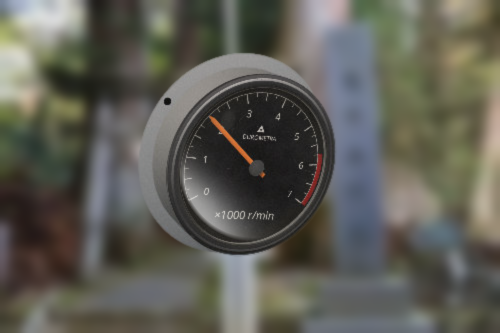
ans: {"value": 2000, "unit": "rpm"}
